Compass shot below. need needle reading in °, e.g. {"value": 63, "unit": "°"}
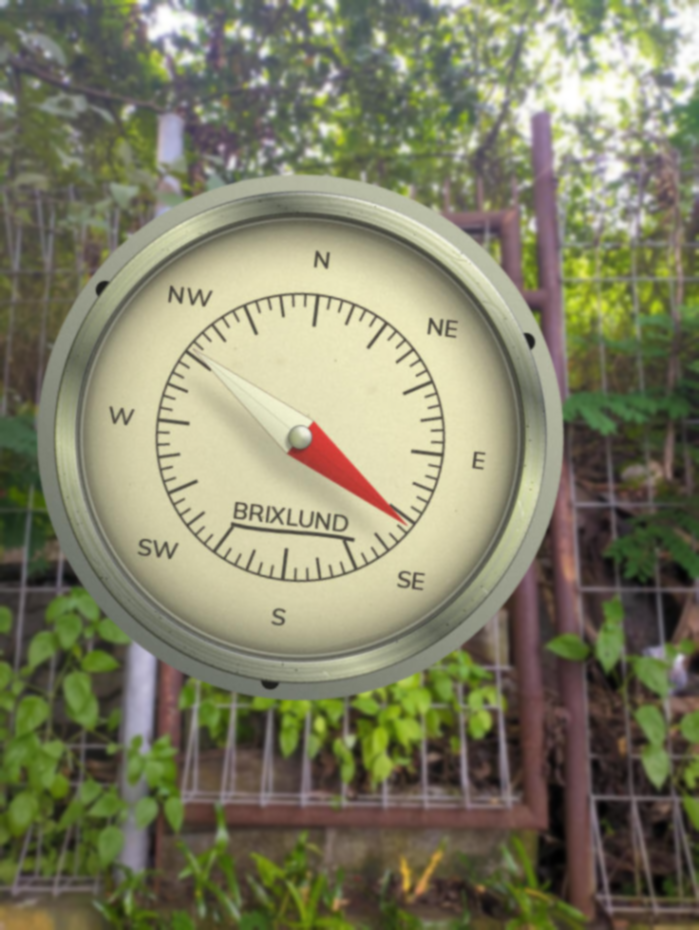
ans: {"value": 122.5, "unit": "°"}
